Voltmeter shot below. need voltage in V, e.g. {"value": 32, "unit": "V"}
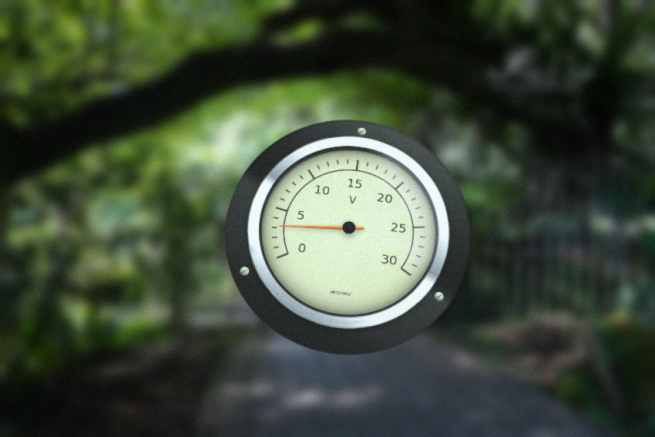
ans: {"value": 3, "unit": "V"}
